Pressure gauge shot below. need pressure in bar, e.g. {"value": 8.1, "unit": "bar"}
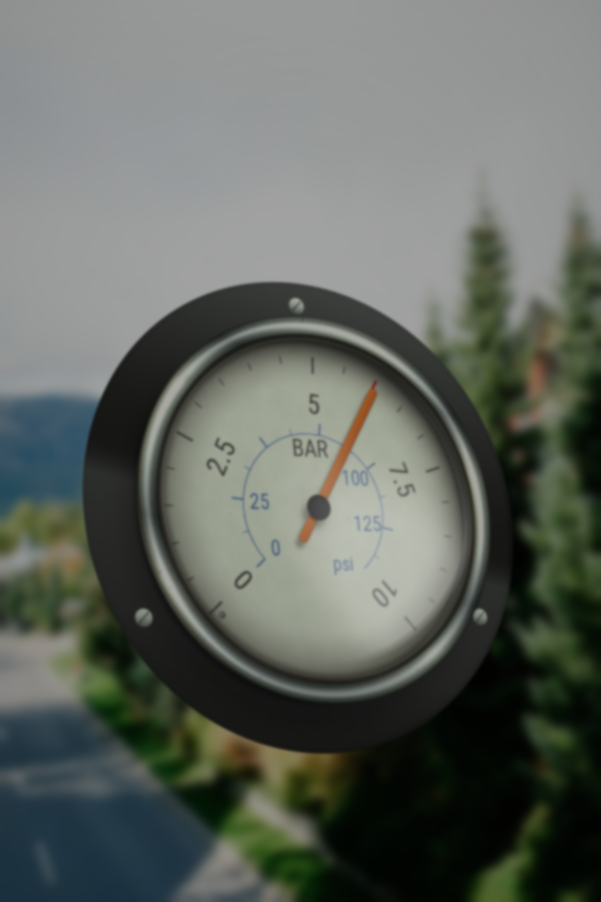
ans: {"value": 6, "unit": "bar"}
